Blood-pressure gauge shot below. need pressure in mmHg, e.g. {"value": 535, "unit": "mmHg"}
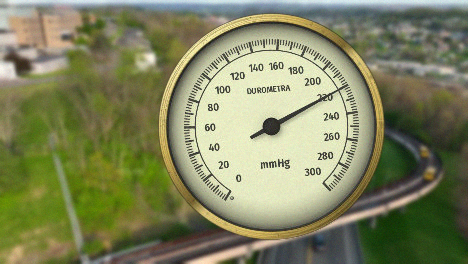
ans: {"value": 220, "unit": "mmHg"}
